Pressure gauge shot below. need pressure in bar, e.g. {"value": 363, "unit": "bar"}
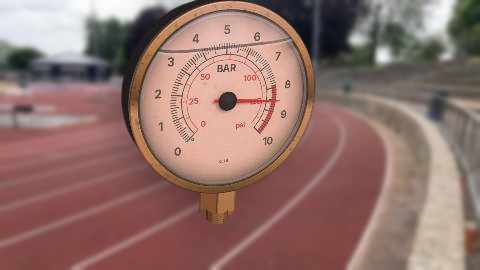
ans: {"value": 8.5, "unit": "bar"}
